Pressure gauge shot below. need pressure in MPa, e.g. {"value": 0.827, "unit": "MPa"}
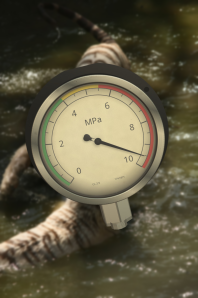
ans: {"value": 9.5, "unit": "MPa"}
